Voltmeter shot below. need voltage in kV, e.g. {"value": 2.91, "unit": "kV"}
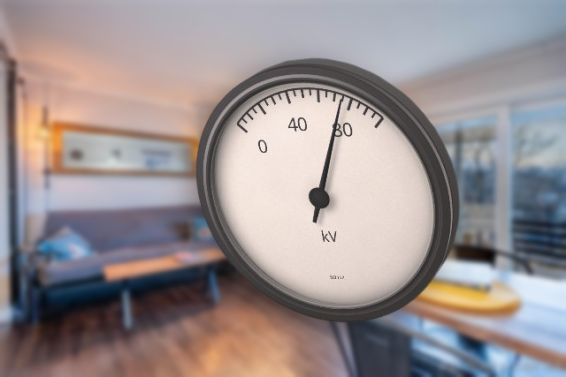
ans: {"value": 75, "unit": "kV"}
